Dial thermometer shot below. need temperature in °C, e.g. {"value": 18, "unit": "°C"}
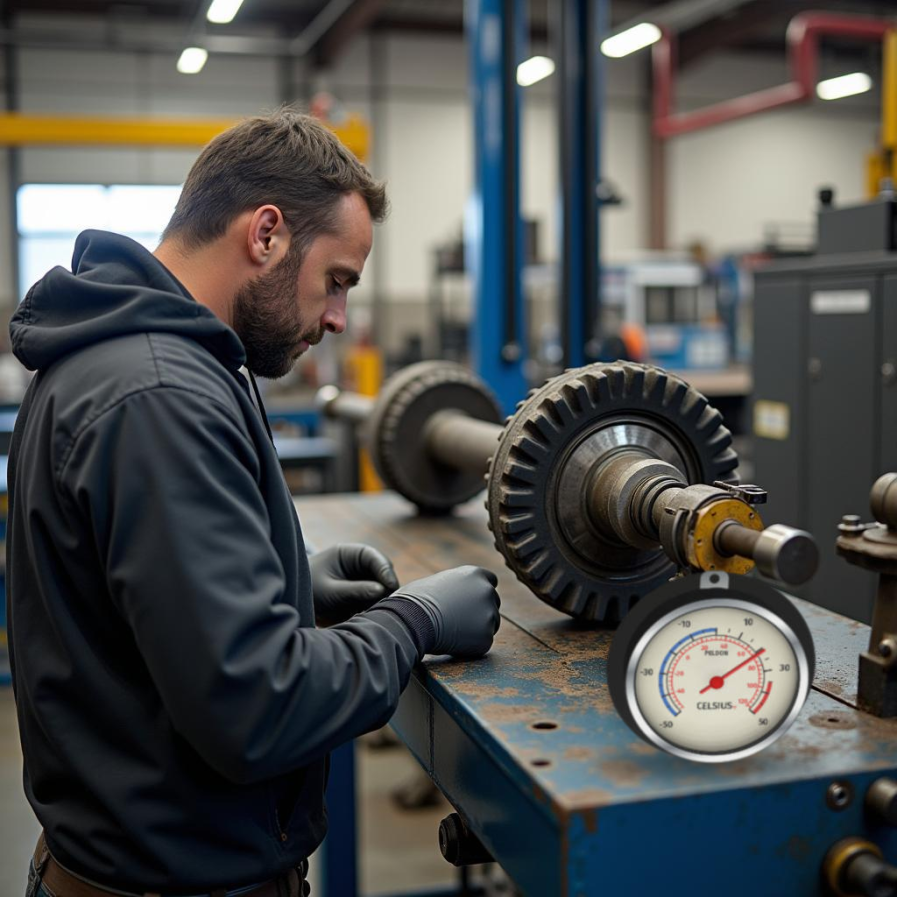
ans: {"value": 20, "unit": "°C"}
